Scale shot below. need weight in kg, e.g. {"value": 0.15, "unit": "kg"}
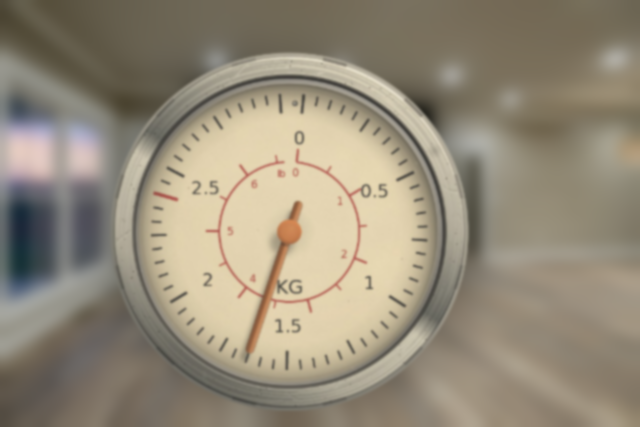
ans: {"value": 1.65, "unit": "kg"}
